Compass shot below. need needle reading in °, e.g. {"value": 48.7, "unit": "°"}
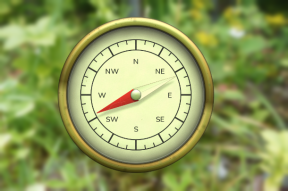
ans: {"value": 245, "unit": "°"}
